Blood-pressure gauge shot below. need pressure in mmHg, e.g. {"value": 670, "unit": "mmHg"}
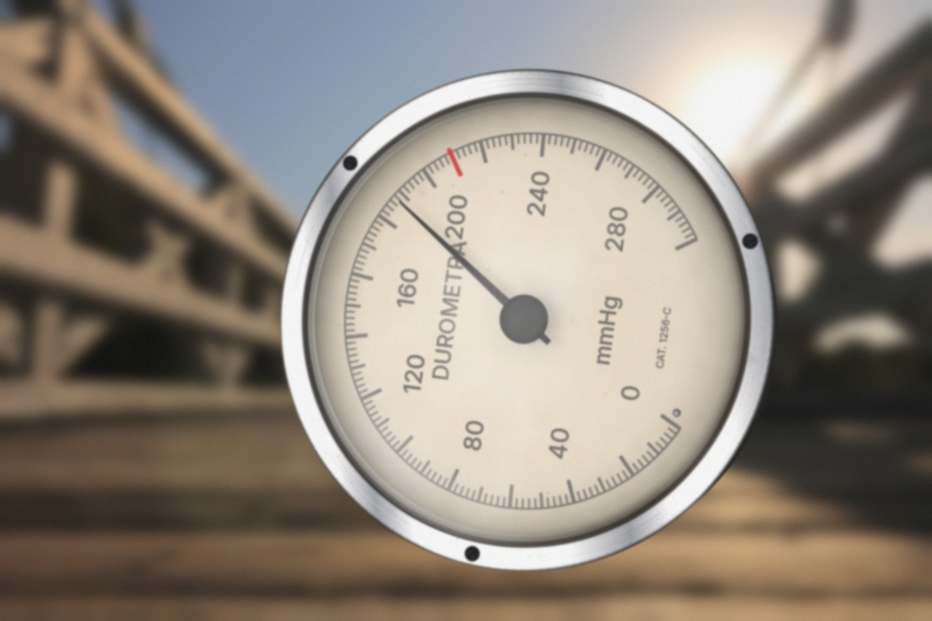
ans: {"value": 188, "unit": "mmHg"}
